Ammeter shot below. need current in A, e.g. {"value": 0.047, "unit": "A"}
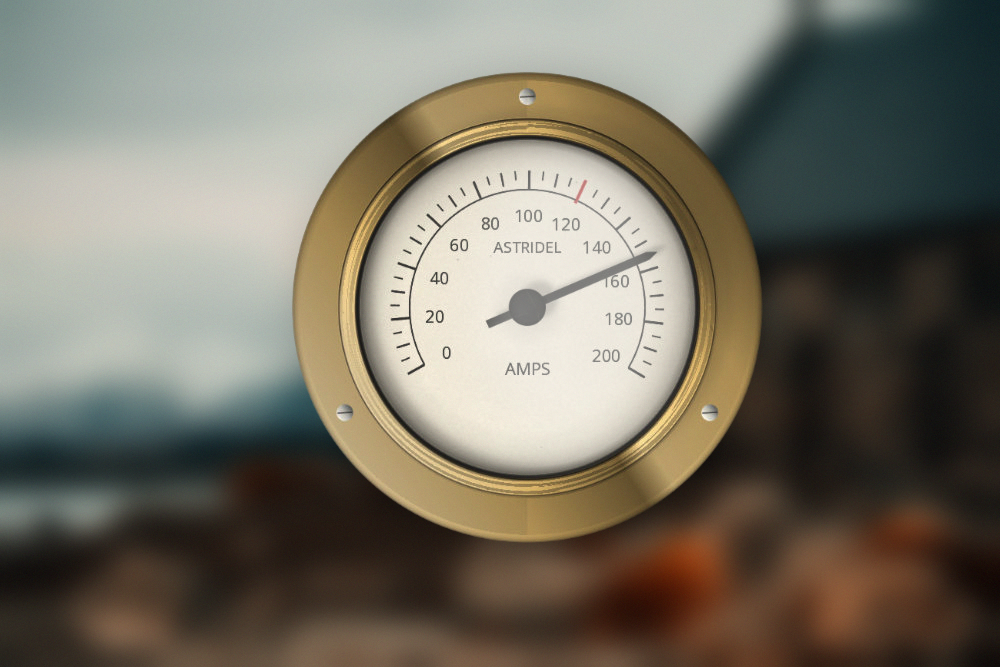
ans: {"value": 155, "unit": "A"}
